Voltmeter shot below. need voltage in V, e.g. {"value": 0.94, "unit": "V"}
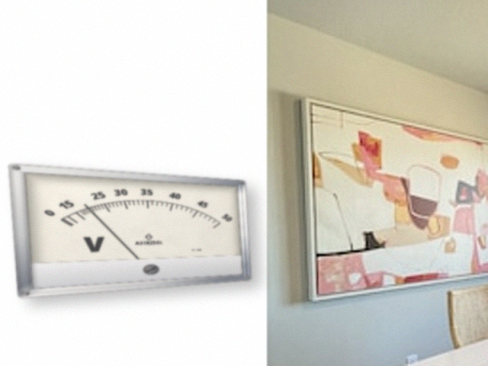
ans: {"value": 20, "unit": "V"}
